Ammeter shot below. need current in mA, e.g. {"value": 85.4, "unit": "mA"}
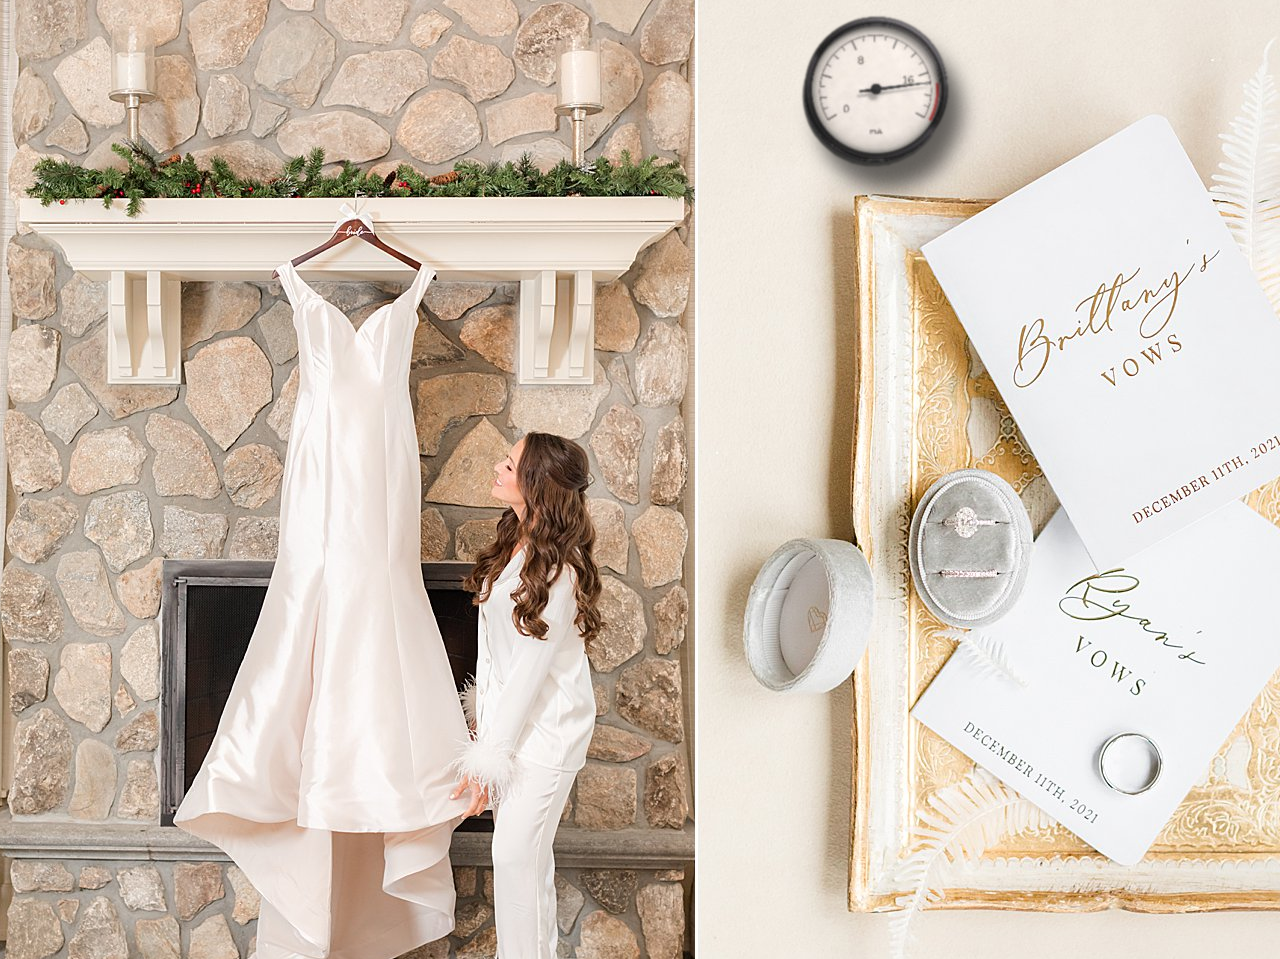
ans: {"value": 17, "unit": "mA"}
